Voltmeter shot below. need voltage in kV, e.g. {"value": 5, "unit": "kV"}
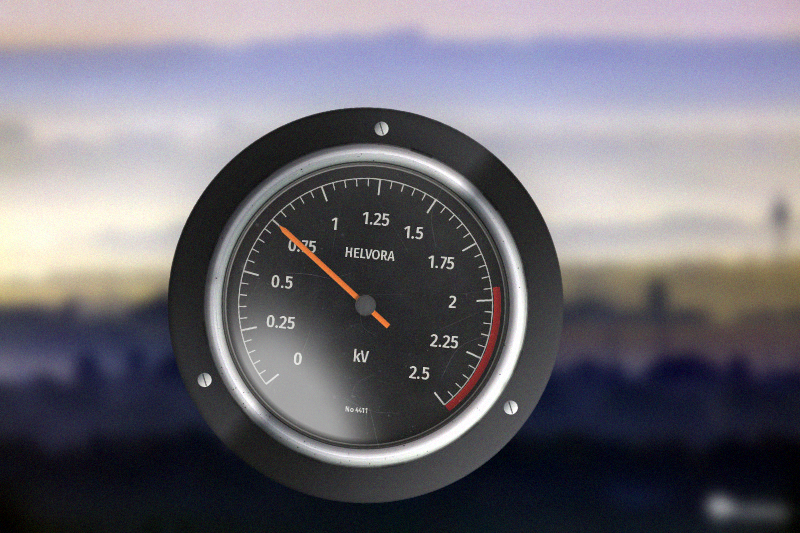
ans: {"value": 0.75, "unit": "kV"}
